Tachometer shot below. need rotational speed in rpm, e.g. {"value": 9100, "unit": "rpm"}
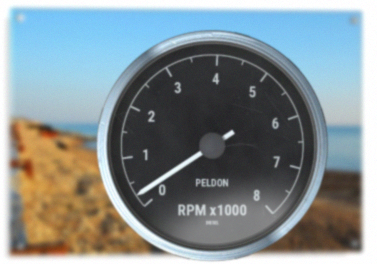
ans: {"value": 250, "unit": "rpm"}
